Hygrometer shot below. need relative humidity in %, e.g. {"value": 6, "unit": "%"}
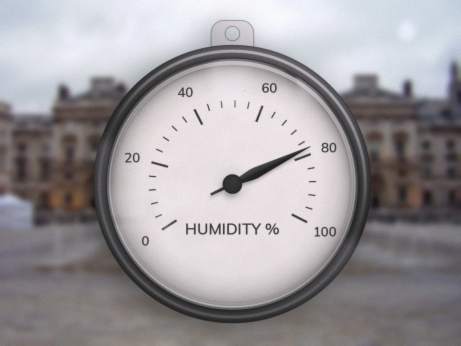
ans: {"value": 78, "unit": "%"}
